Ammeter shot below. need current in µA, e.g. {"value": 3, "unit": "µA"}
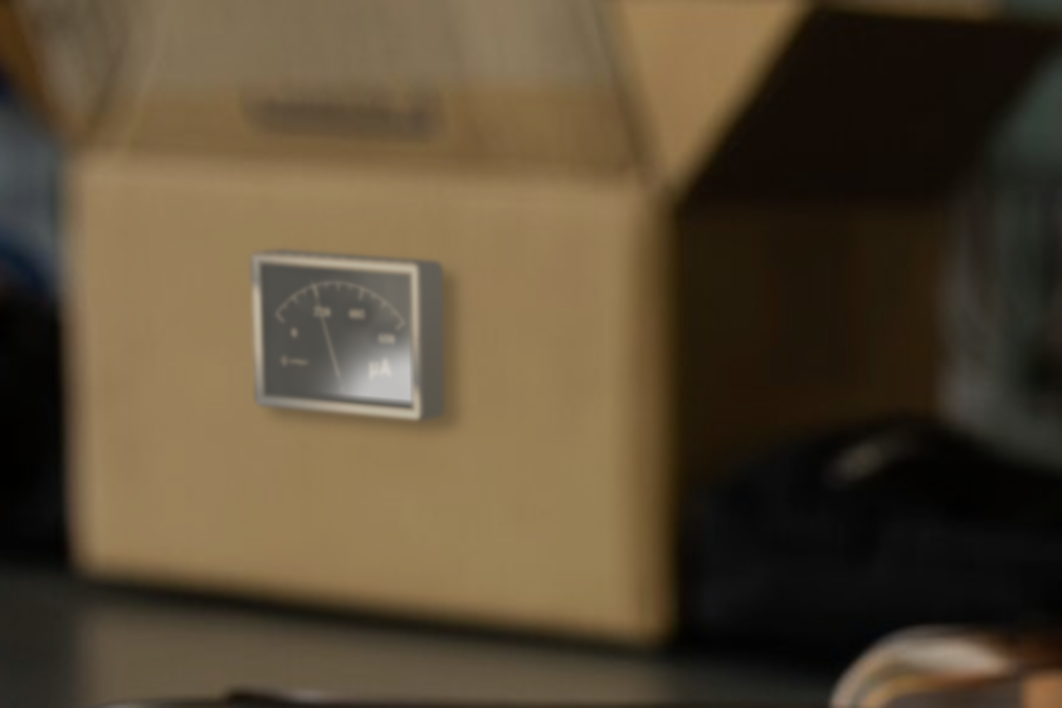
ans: {"value": 200, "unit": "µA"}
